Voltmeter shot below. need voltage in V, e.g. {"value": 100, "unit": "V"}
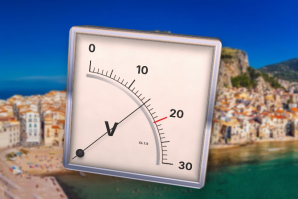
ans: {"value": 15, "unit": "V"}
